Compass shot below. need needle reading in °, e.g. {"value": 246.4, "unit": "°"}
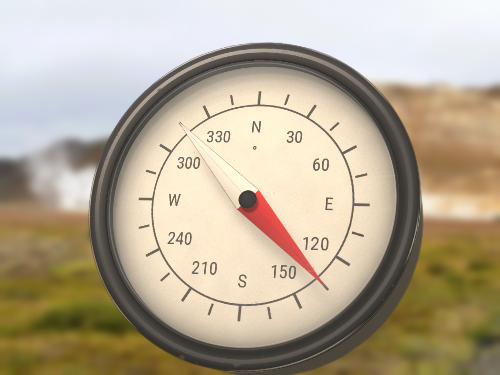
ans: {"value": 135, "unit": "°"}
